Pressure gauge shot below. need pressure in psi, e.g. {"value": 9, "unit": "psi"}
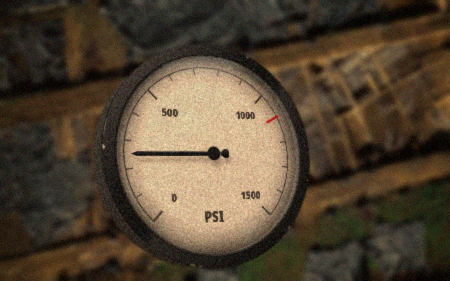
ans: {"value": 250, "unit": "psi"}
